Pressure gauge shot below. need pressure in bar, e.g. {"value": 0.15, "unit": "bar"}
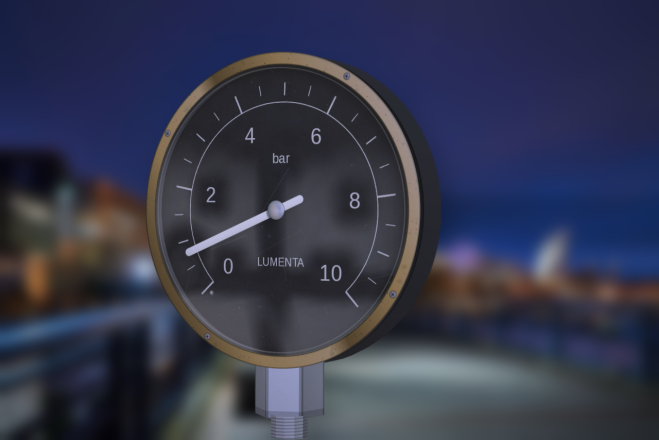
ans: {"value": 0.75, "unit": "bar"}
